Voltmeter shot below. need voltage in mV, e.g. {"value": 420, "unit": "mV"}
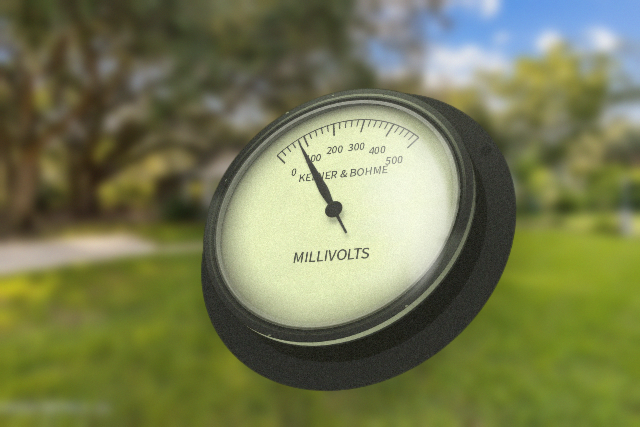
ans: {"value": 80, "unit": "mV"}
